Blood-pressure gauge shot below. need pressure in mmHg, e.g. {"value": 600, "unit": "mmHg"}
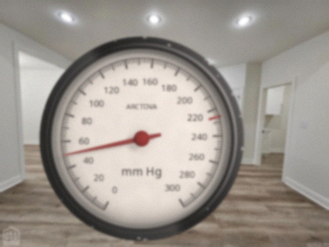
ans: {"value": 50, "unit": "mmHg"}
